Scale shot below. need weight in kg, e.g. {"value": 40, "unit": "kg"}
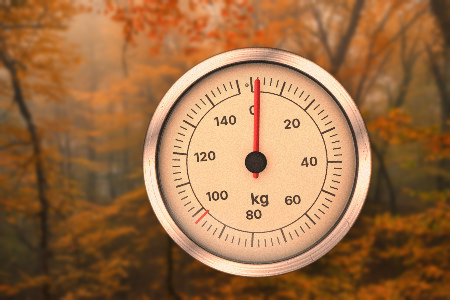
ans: {"value": 2, "unit": "kg"}
